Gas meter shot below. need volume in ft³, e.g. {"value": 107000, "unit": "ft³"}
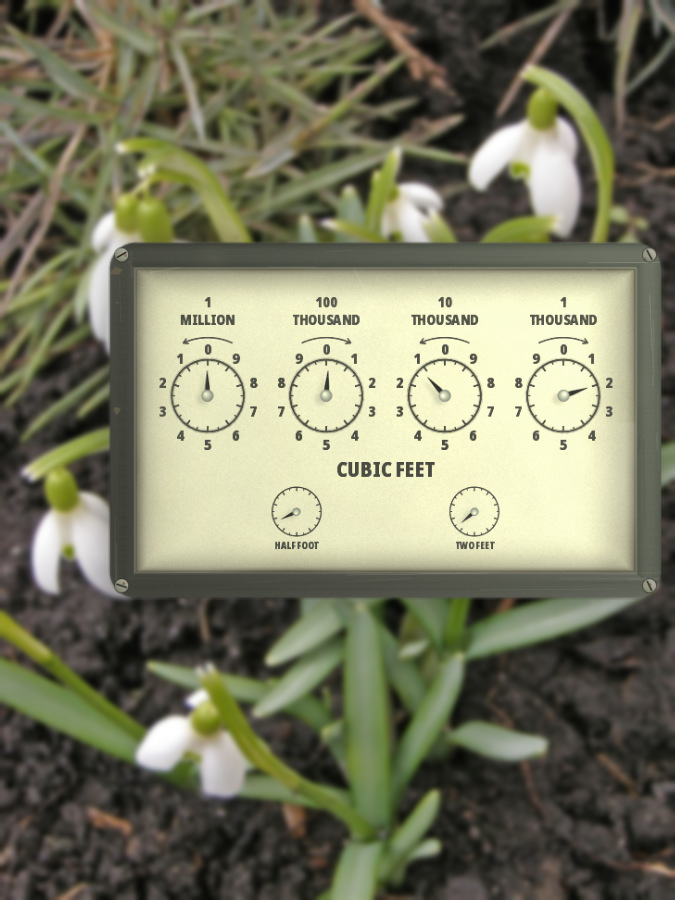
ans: {"value": 1200, "unit": "ft³"}
